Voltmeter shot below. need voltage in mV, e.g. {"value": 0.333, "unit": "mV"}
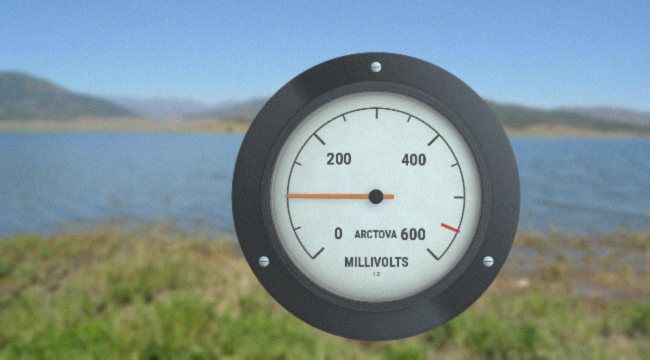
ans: {"value": 100, "unit": "mV"}
